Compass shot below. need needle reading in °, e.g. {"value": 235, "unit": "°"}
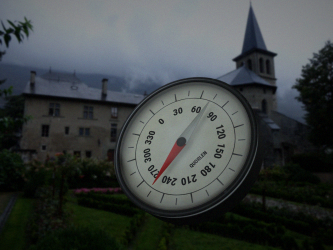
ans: {"value": 255, "unit": "°"}
